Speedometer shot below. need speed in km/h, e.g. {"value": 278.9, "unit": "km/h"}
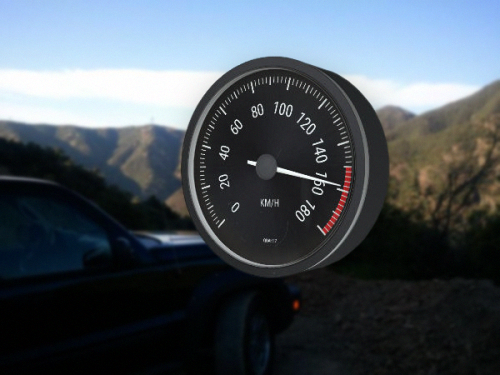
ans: {"value": 158, "unit": "km/h"}
